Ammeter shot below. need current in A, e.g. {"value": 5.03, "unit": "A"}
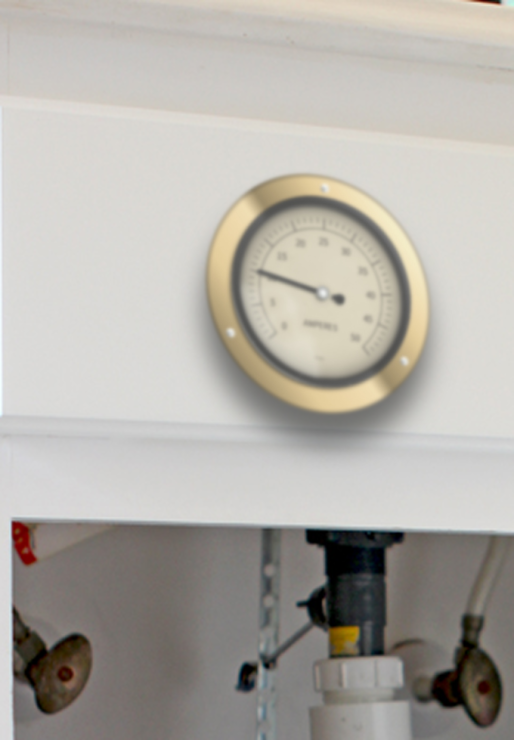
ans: {"value": 10, "unit": "A"}
